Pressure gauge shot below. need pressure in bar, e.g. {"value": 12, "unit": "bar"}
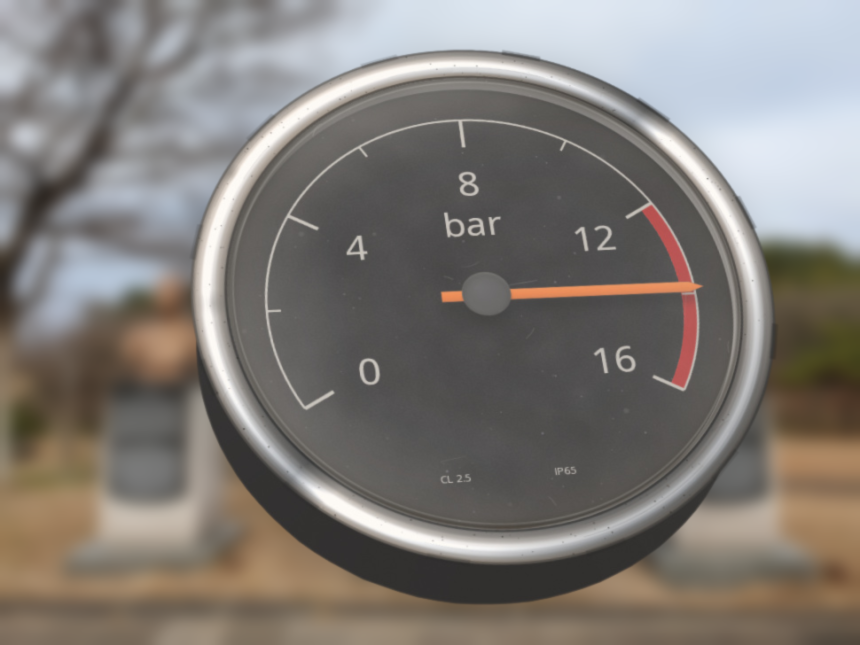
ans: {"value": 14, "unit": "bar"}
